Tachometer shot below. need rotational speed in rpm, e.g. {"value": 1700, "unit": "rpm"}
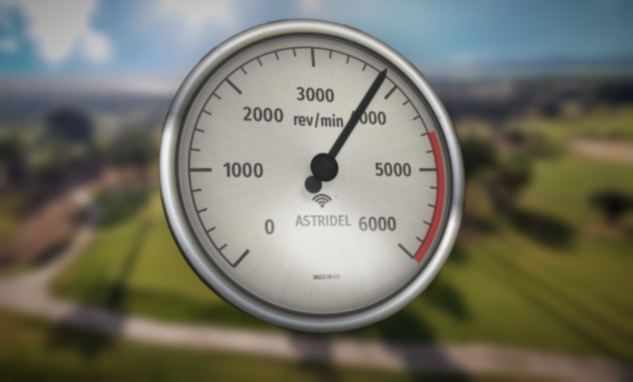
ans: {"value": 3800, "unit": "rpm"}
